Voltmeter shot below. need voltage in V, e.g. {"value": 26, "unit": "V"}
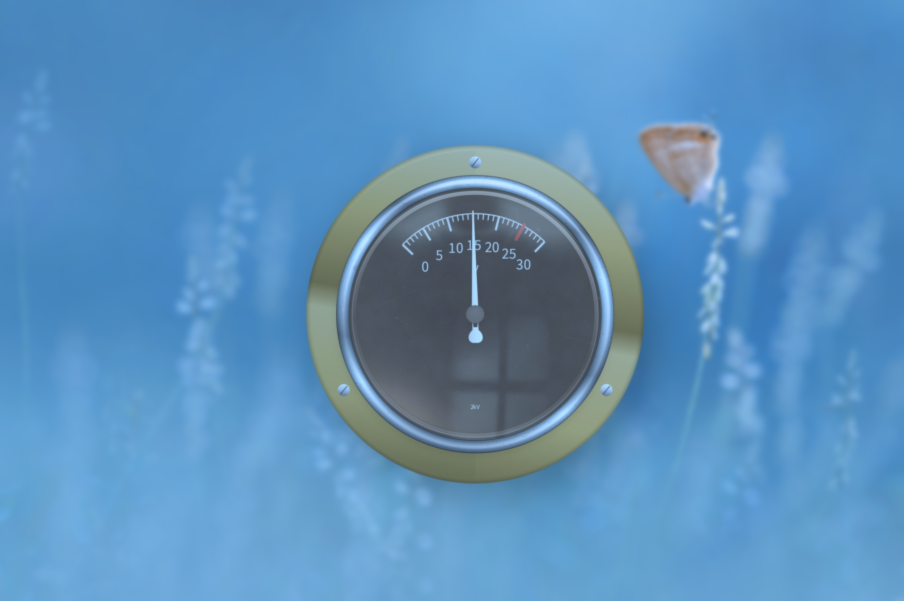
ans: {"value": 15, "unit": "V"}
